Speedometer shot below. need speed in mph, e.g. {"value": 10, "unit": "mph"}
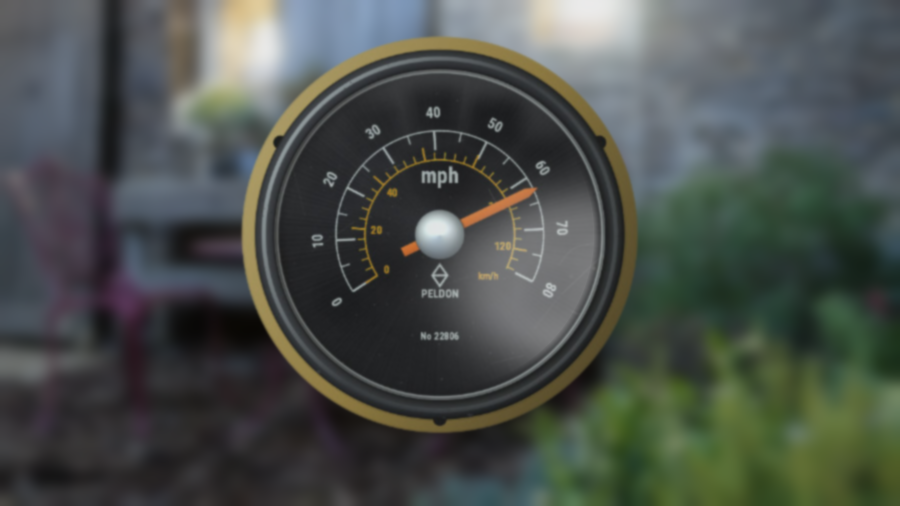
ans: {"value": 62.5, "unit": "mph"}
